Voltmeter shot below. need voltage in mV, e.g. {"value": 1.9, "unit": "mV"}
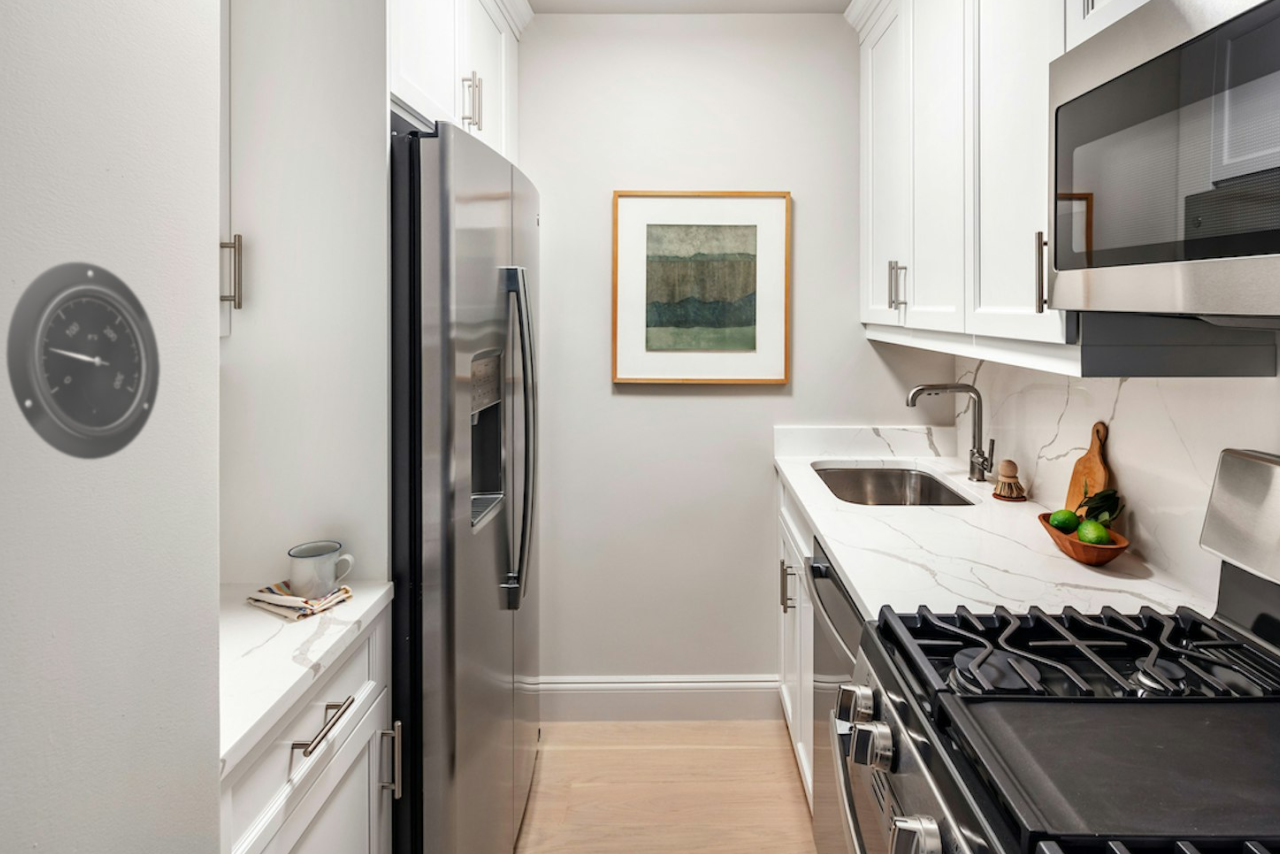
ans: {"value": 50, "unit": "mV"}
